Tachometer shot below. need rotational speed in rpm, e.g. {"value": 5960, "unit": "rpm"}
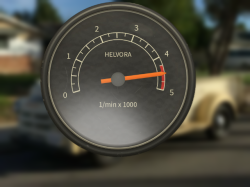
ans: {"value": 4500, "unit": "rpm"}
